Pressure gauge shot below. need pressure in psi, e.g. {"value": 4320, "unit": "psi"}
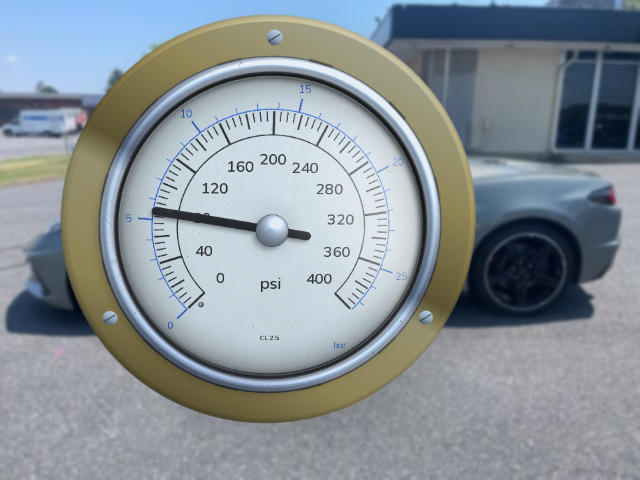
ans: {"value": 80, "unit": "psi"}
